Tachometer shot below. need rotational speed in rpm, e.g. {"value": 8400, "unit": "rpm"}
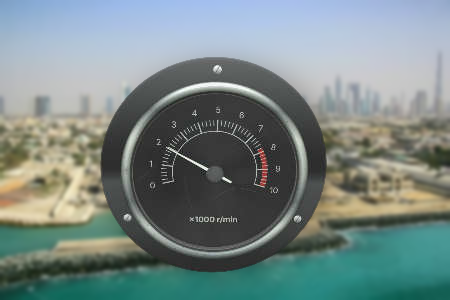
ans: {"value": 2000, "unit": "rpm"}
